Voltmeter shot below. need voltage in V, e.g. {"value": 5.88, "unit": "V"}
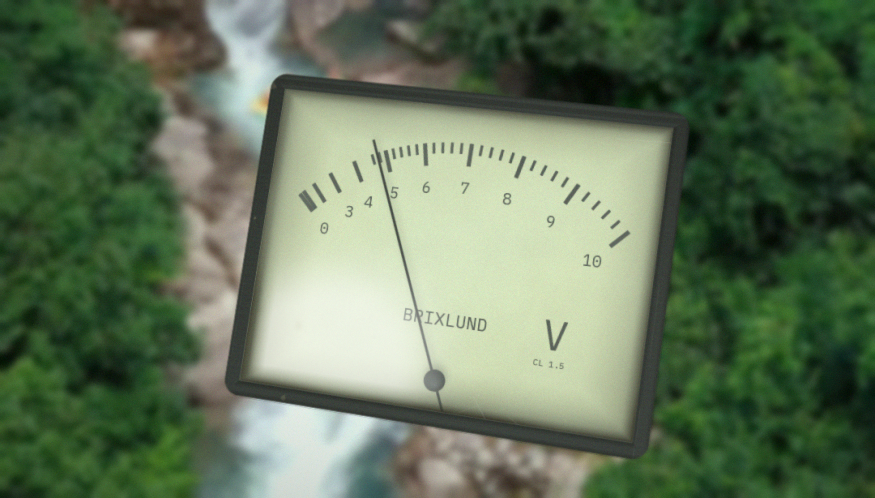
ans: {"value": 4.8, "unit": "V"}
